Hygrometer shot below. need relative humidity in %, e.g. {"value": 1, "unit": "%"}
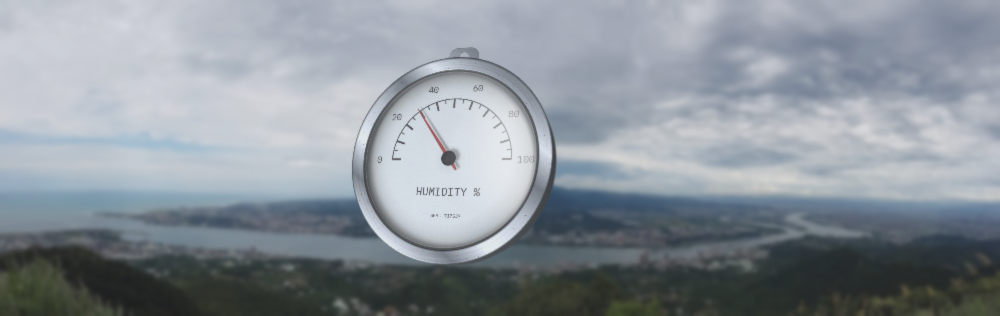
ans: {"value": 30, "unit": "%"}
